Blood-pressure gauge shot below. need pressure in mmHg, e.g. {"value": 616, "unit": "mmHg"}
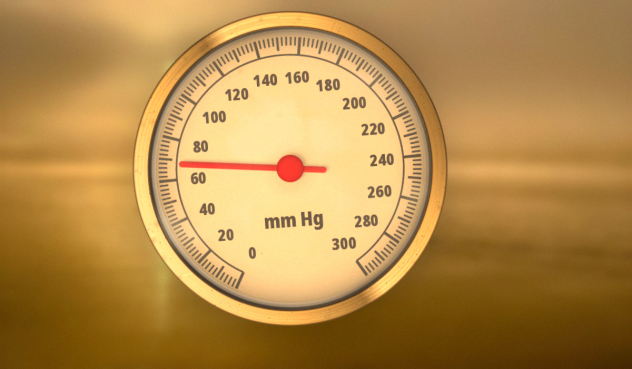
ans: {"value": 68, "unit": "mmHg"}
